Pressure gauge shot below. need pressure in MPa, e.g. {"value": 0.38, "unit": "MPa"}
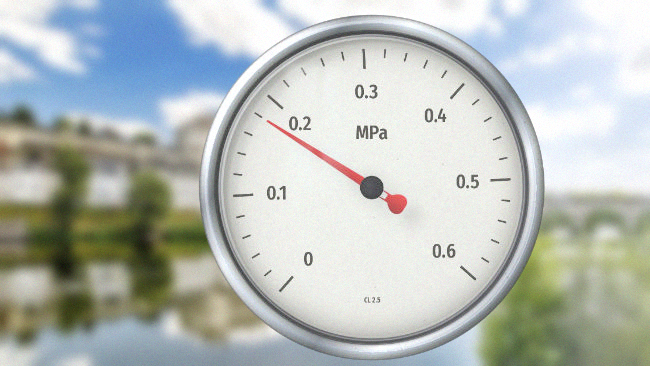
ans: {"value": 0.18, "unit": "MPa"}
